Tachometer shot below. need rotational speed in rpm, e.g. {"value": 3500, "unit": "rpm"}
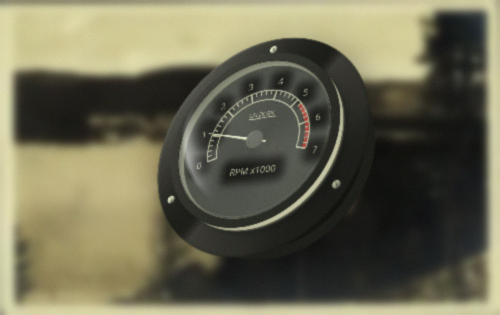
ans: {"value": 1000, "unit": "rpm"}
